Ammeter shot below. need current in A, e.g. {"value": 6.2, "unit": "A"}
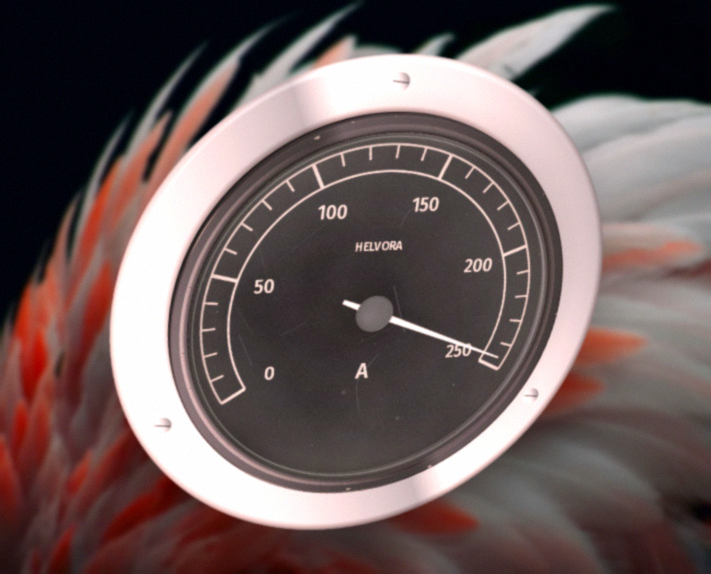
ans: {"value": 245, "unit": "A"}
